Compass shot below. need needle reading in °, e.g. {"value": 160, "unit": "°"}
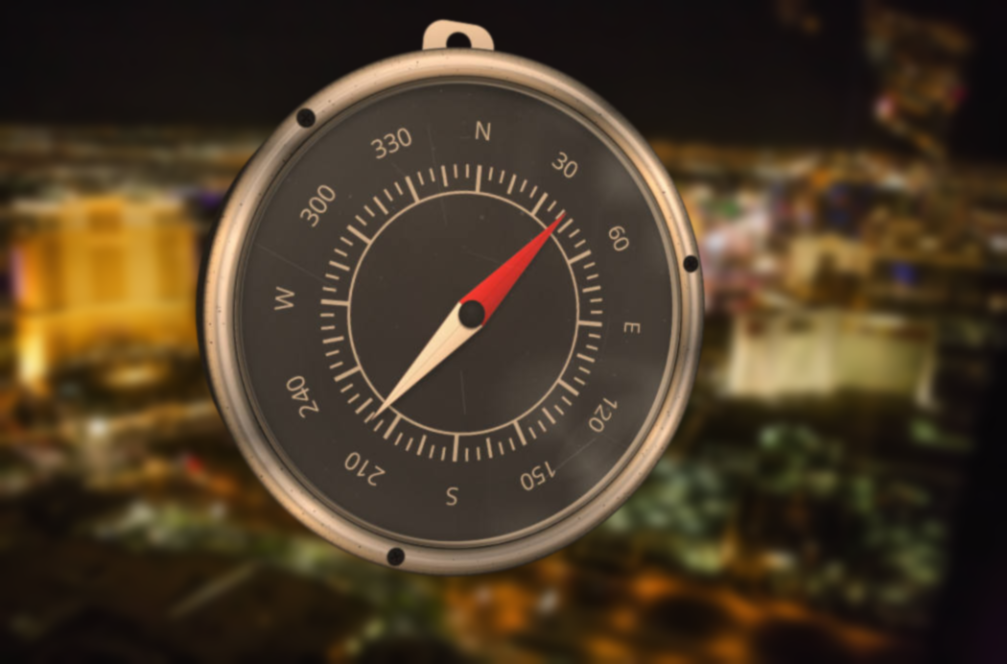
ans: {"value": 40, "unit": "°"}
